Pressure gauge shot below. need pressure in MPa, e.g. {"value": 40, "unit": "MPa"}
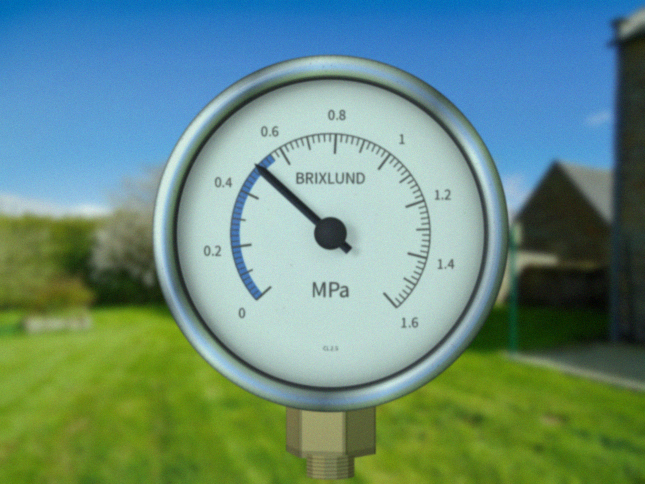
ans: {"value": 0.5, "unit": "MPa"}
